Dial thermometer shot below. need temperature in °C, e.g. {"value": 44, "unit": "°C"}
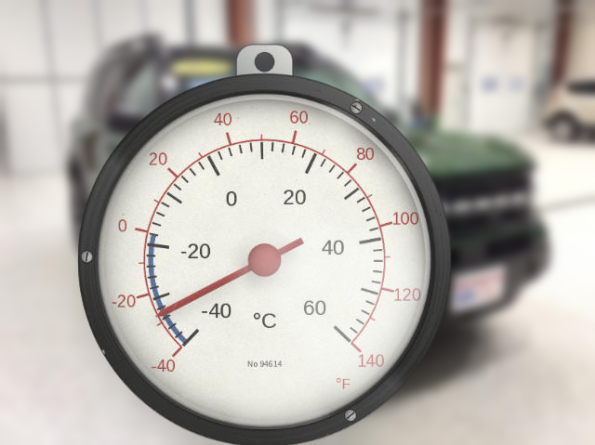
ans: {"value": -33, "unit": "°C"}
